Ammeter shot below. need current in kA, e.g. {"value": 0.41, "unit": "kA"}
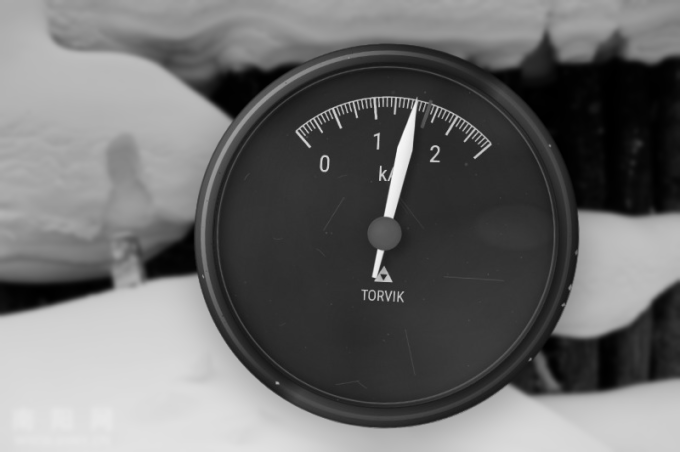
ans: {"value": 1.5, "unit": "kA"}
